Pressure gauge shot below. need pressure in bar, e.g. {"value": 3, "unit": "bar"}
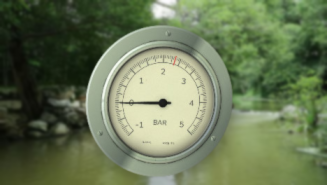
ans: {"value": 0, "unit": "bar"}
